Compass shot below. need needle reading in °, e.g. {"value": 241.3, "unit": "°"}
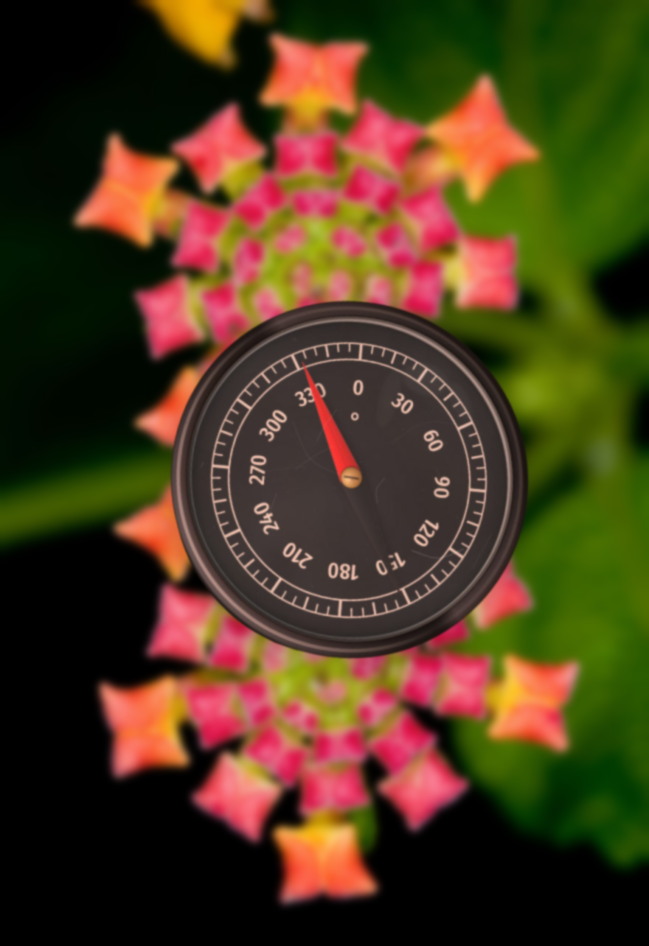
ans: {"value": 332.5, "unit": "°"}
